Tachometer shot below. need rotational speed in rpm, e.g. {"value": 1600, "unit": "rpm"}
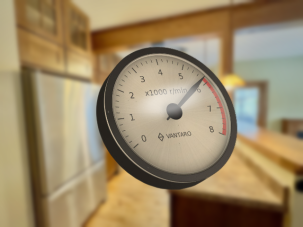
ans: {"value": 5800, "unit": "rpm"}
